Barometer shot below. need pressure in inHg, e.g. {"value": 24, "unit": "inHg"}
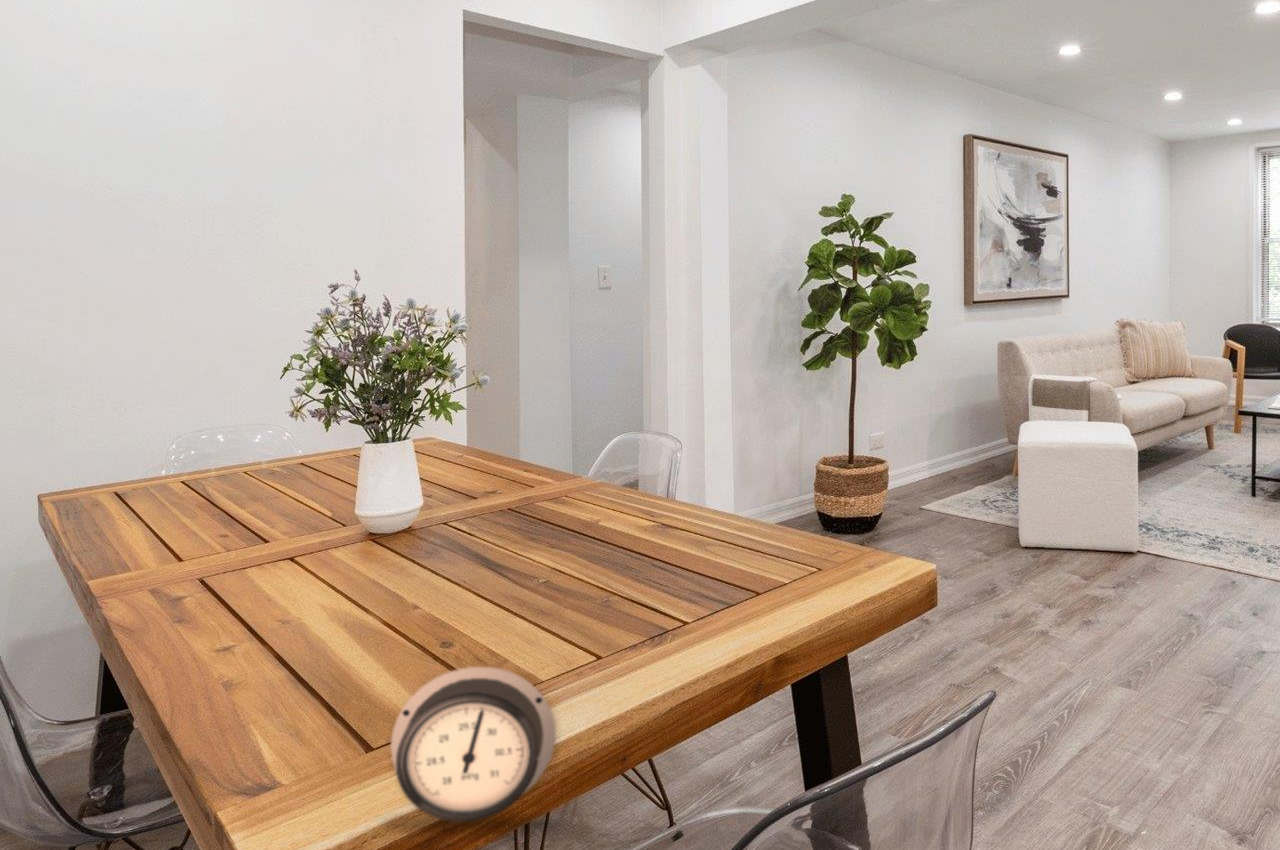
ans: {"value": 29.7, "unit": "inHg"}
